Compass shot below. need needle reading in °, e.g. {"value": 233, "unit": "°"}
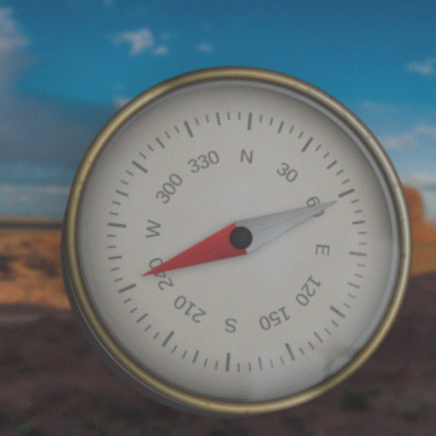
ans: {"value": 242.5, "unit": "°"}
